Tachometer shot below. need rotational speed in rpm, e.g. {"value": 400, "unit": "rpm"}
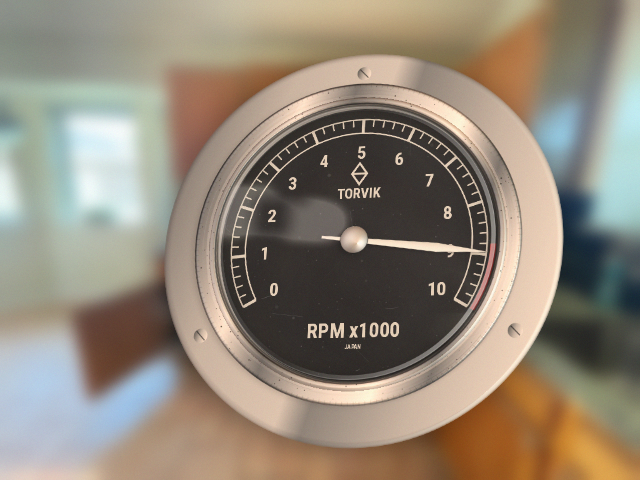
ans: {"value": 9000, "unit": "rpm"}
